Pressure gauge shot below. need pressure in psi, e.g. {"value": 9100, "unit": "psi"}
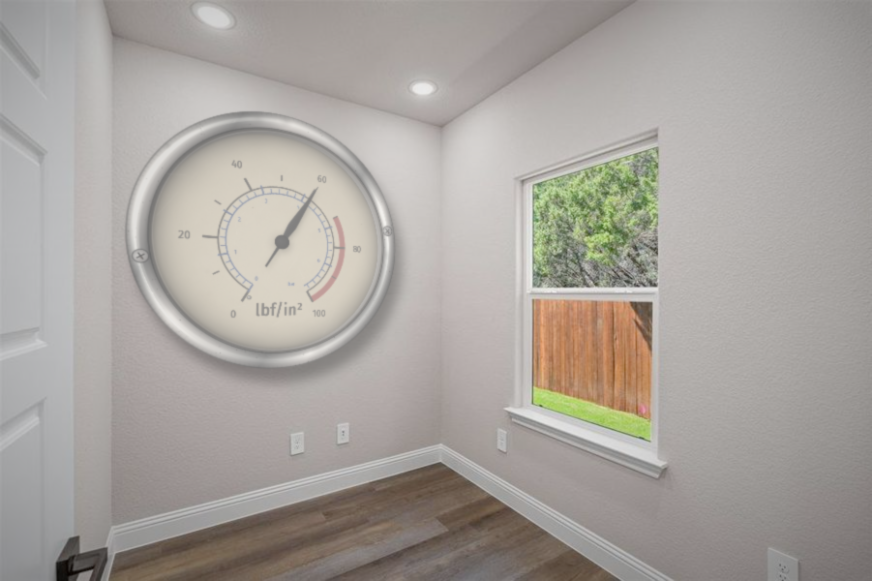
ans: {"value": 60, "unit": "psi"}
